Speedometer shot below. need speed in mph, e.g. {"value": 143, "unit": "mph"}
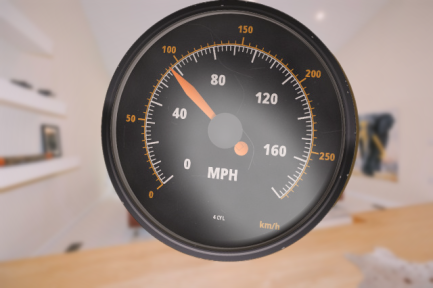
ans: {"value": 58, "unit": "mph"}
